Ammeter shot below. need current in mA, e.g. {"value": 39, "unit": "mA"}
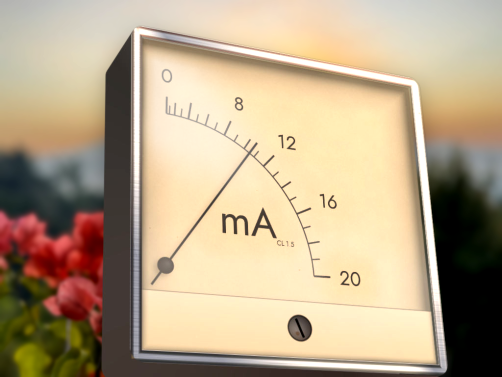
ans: {"value": 10.5, "unit": "mA"}
